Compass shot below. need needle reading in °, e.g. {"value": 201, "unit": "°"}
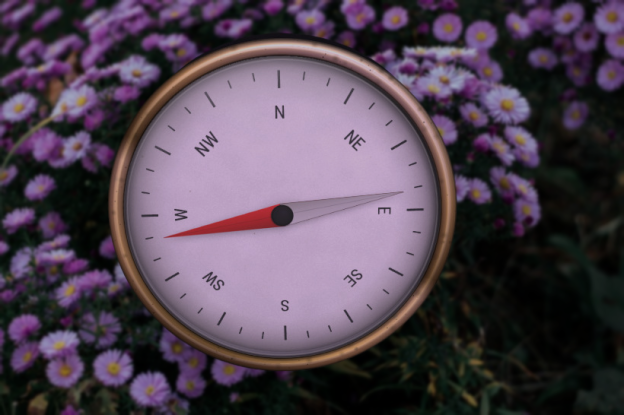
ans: {"value": 260, "unit": "°"}
